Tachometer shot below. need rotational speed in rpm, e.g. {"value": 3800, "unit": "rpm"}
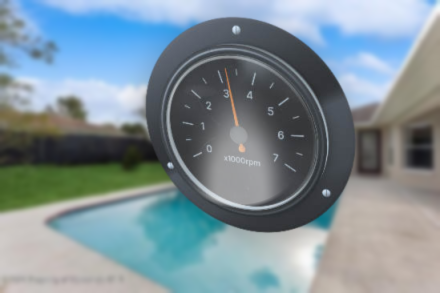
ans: {"value": 3250, "unit": "rpm"}
